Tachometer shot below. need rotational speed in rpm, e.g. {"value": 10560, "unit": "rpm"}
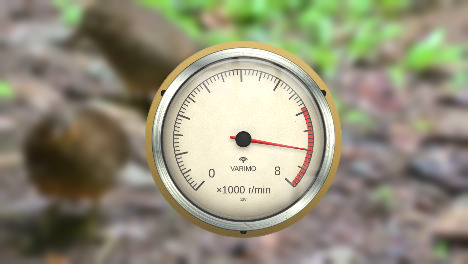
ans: {"value": 7000, "unit": "rpm"}
